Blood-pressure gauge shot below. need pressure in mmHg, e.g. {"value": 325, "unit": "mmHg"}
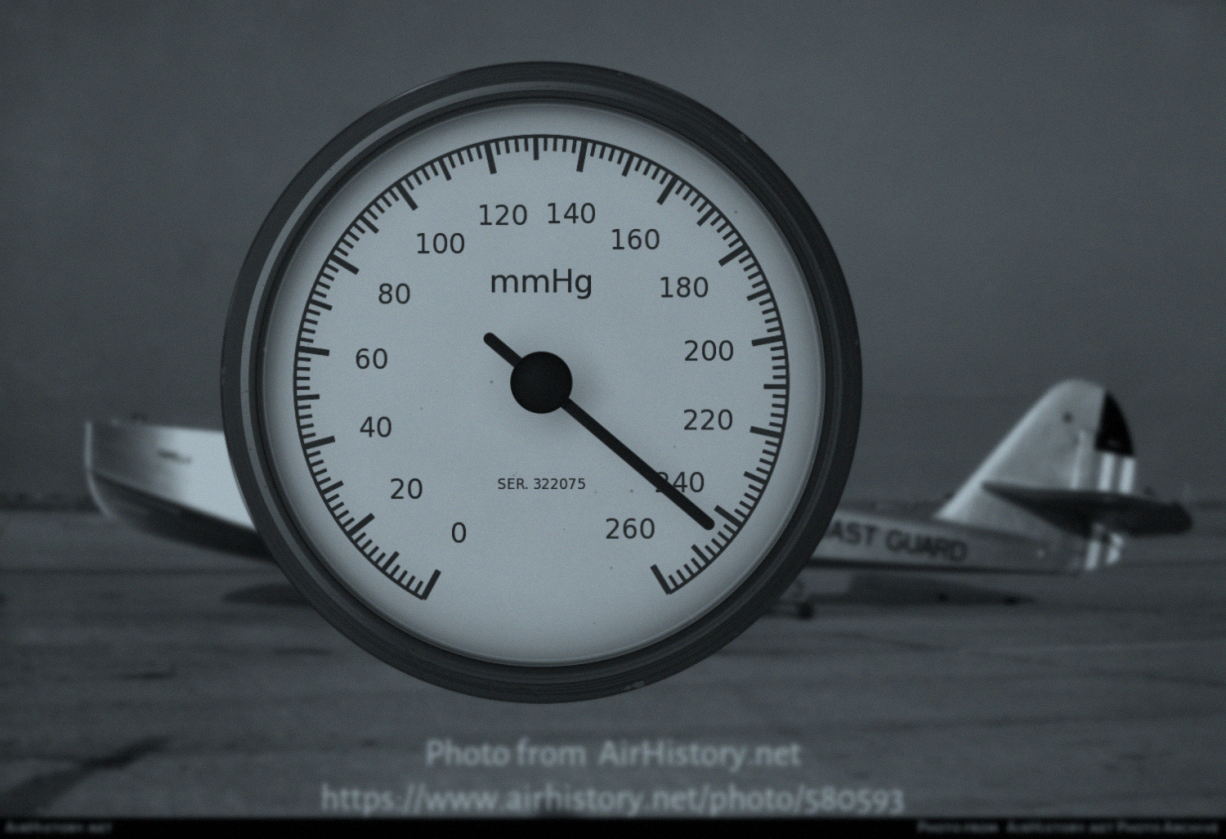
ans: {"value": 244, "unit": "mmHg"}
